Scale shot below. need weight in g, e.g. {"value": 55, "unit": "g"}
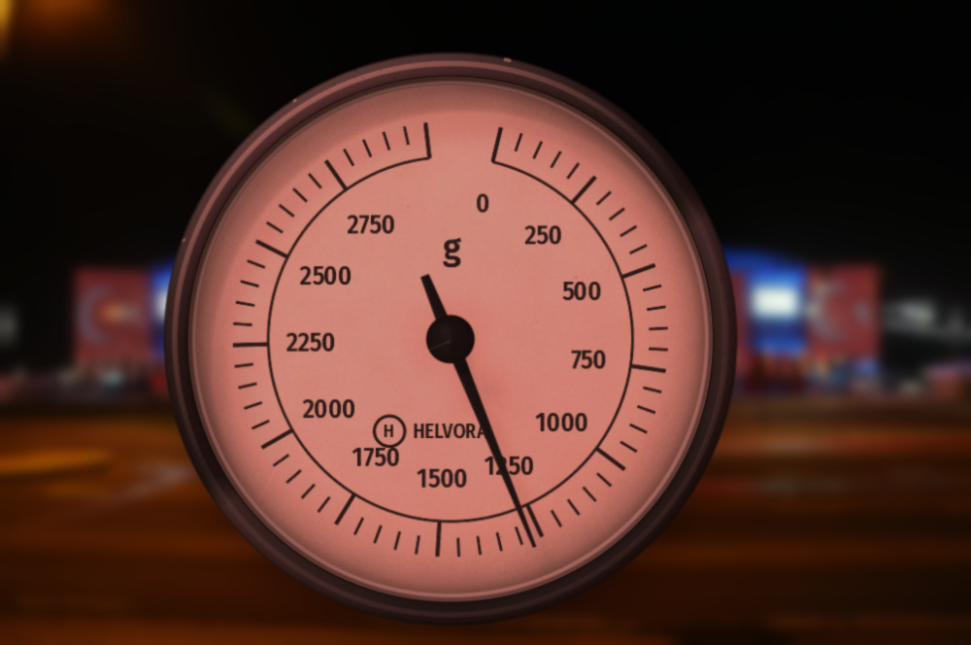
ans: {"value": 1275, "unit": "g"}
